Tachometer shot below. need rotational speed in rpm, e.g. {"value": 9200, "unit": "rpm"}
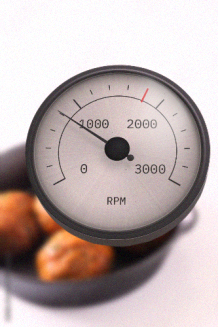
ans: {"value": 800, "unit": "rpm"}
